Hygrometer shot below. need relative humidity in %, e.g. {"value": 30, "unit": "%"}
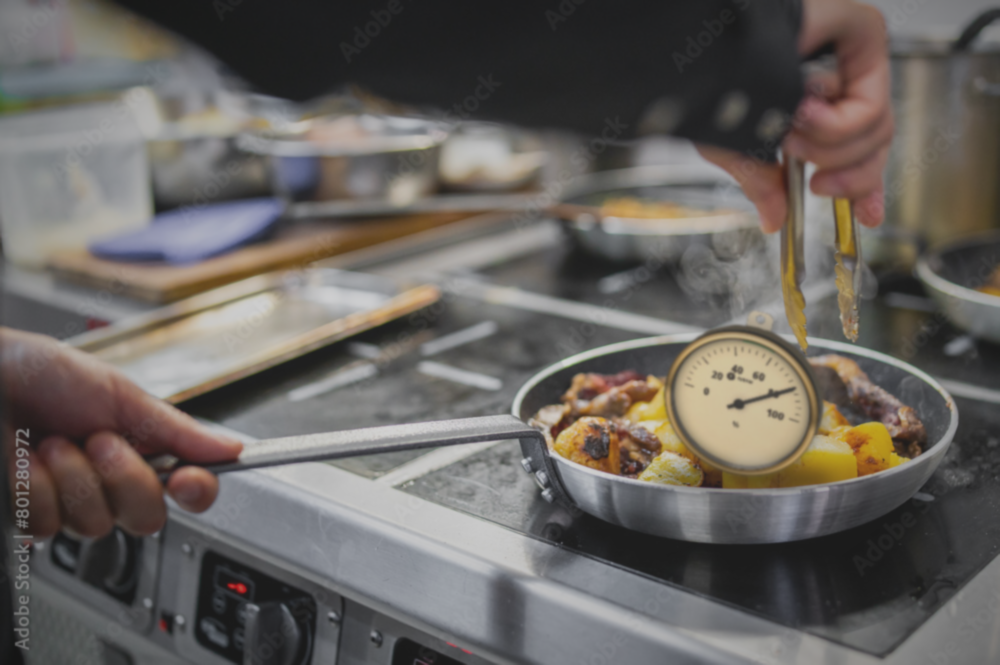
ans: {"value": 80, "unit": "%"}
